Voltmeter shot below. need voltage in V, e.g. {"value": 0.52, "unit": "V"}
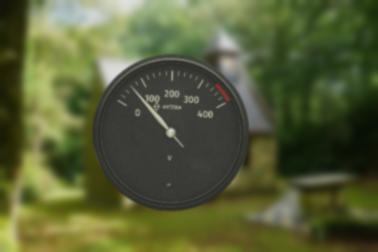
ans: {"value": 60, "unit": "V"}
